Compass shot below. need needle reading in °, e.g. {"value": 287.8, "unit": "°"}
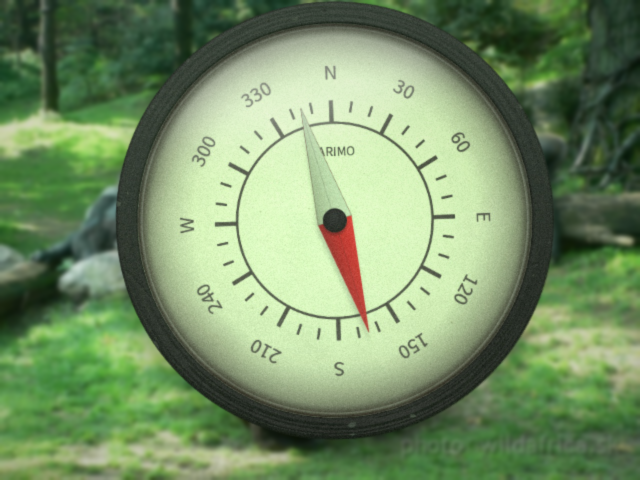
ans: {"value": 165, "unit": "°"}
